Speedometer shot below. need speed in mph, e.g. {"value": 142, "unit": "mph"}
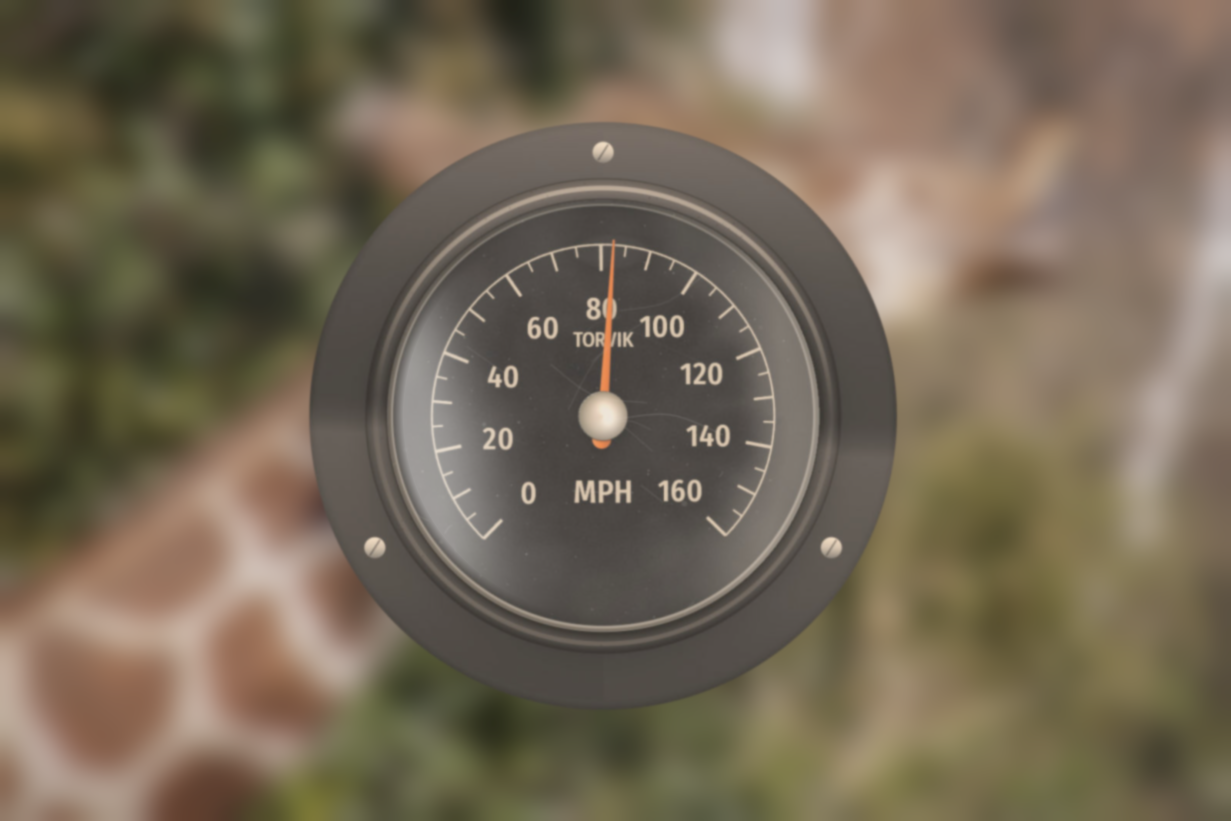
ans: {"value": 82.5, "unit": "mph"}
